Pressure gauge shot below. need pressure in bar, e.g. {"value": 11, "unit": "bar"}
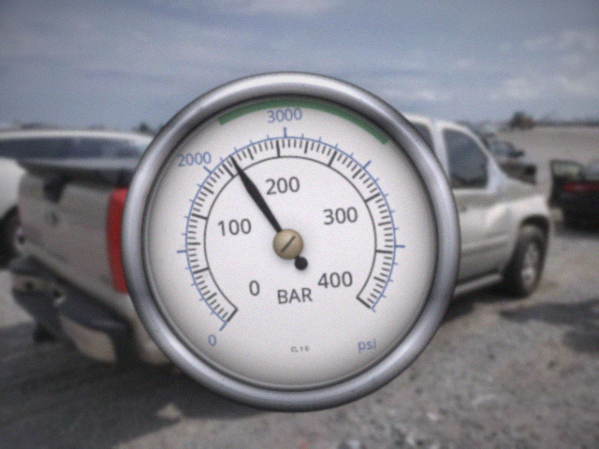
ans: {"value": 160, "unit": "bar"}
